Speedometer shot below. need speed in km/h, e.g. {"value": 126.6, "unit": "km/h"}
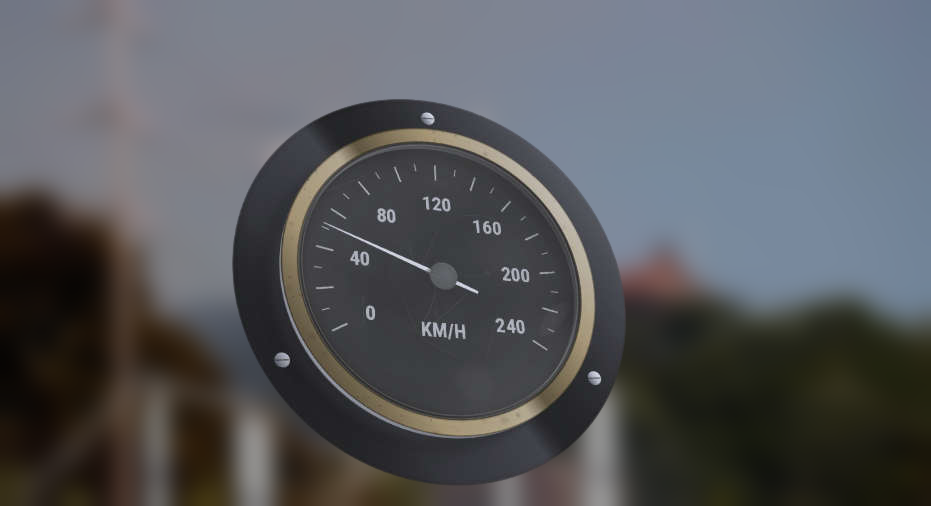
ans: {"value": 50, "unit": "km/h"}
